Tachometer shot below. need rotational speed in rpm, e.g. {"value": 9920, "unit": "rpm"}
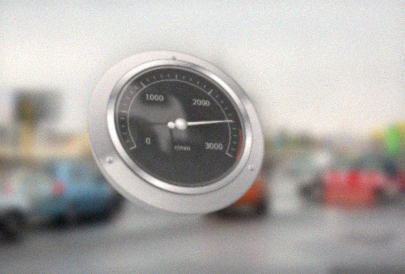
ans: {"value": 2500, "unit": "rpm"}
